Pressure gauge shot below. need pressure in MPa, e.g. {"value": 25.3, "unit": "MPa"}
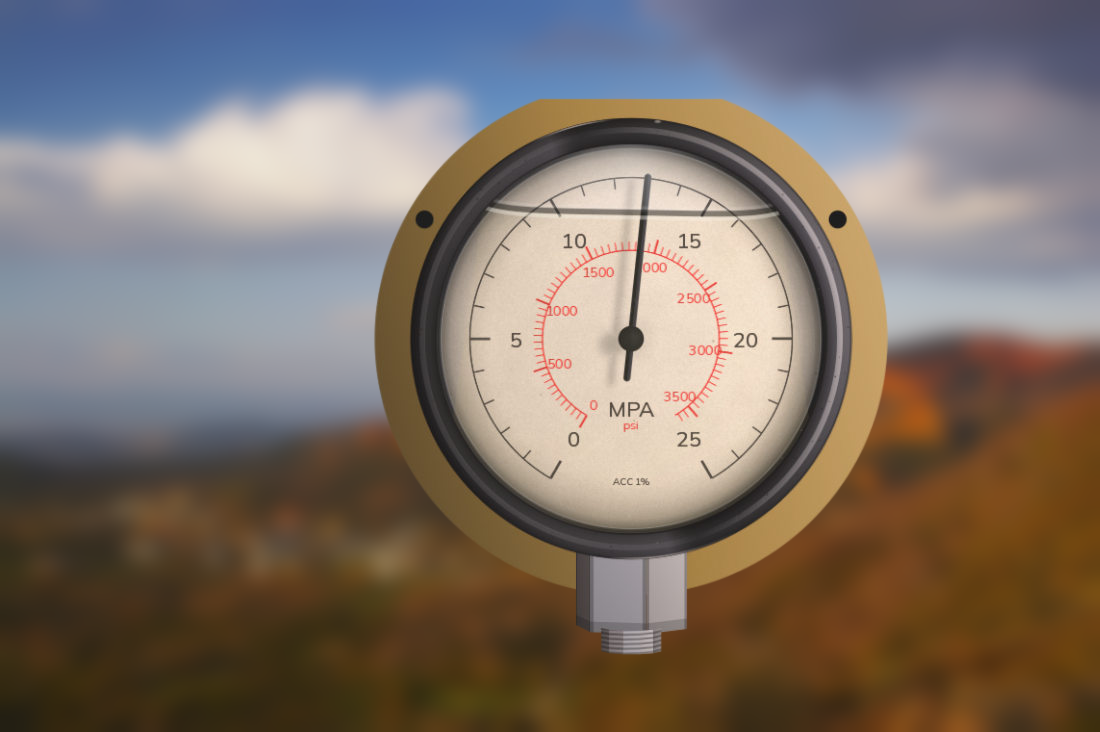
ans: {"value": 13, "unit": "MPa"}
